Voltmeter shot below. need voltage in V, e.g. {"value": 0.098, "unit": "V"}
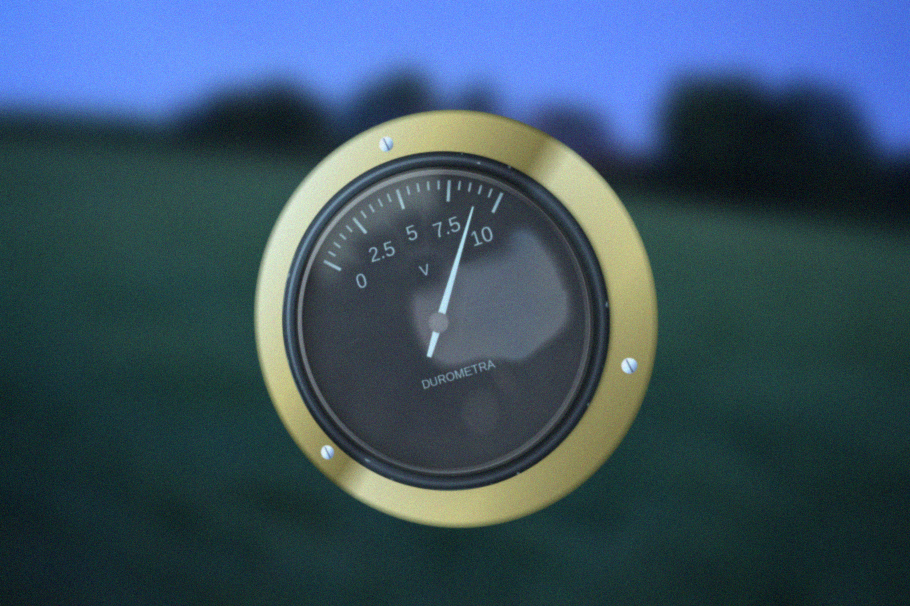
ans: {"value": 9, "unit": "V"}
